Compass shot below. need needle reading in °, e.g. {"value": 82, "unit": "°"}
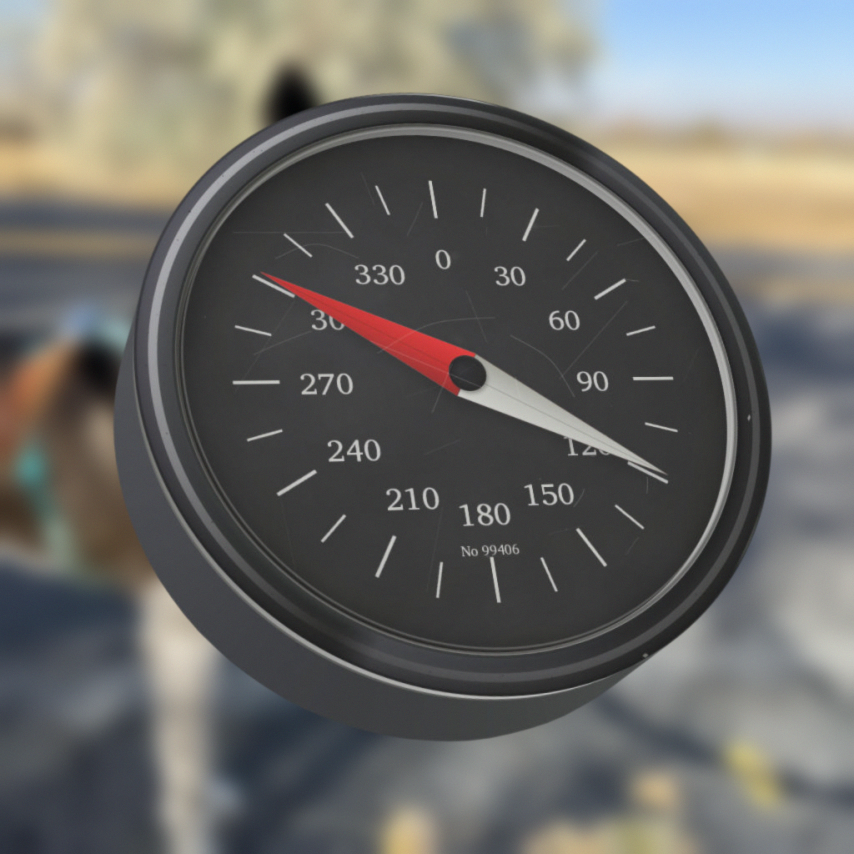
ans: {"value": 300, "unit": "°"}
